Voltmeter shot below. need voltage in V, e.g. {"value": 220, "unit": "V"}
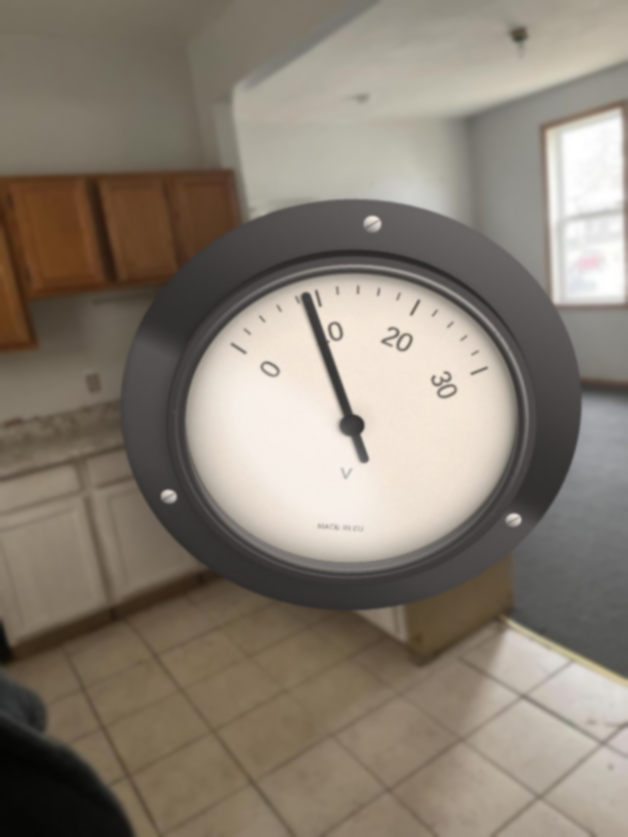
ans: {"value": 9, "unit": "V"}
